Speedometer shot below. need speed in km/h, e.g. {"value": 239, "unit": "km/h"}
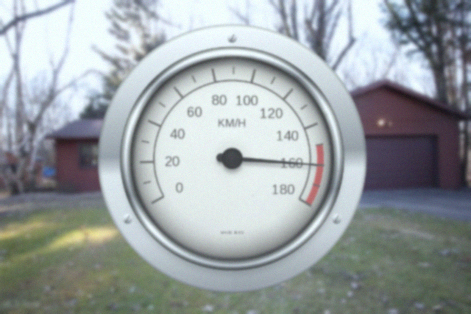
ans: {"value": 160, "unit": "km/h"}
